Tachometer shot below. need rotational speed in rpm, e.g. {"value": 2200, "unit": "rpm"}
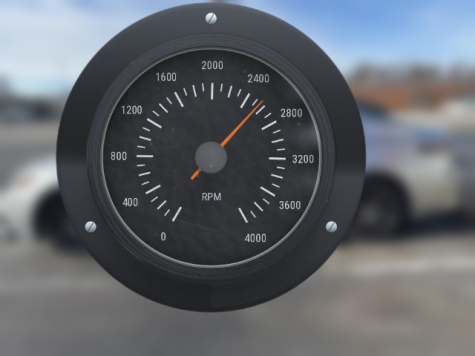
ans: {"value": 2550, "unit": "rpm"}
